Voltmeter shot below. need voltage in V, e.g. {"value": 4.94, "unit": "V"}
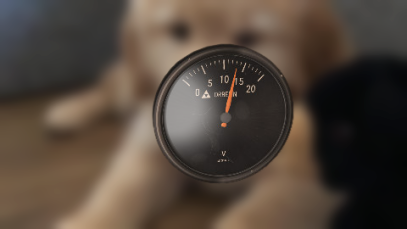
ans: {"value": 13, "unit": "V"}
